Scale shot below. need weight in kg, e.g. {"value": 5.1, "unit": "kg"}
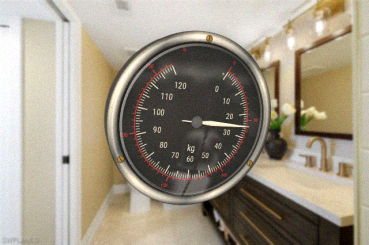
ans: {"value": 25, "unit": "kg"}
